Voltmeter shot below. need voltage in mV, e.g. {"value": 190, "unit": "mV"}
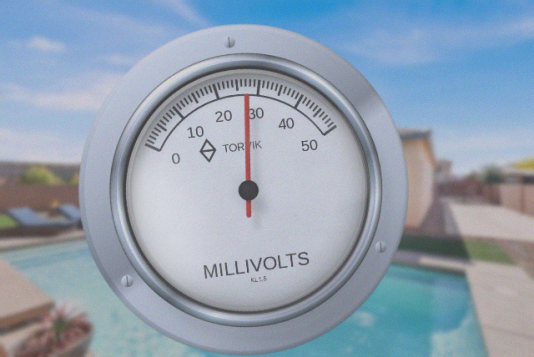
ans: {"value": 27, "unit": "mV"}
